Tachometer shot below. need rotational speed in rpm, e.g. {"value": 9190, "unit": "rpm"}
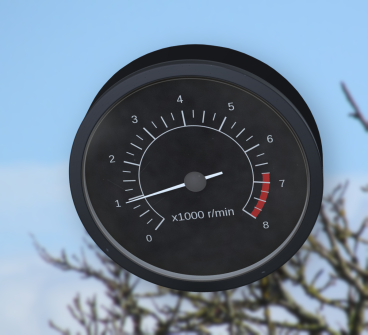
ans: {"value": 1000, "unit": "rpm"}
